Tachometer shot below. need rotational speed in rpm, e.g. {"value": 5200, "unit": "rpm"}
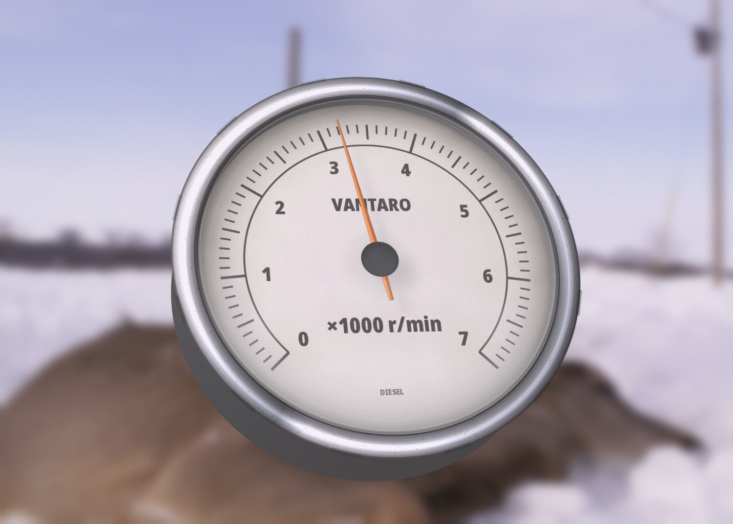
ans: {"value": 3200, "unit": "rpm"}
